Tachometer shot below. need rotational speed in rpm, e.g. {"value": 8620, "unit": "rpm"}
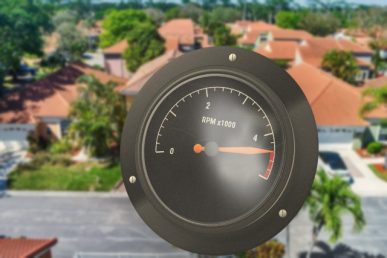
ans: {"value": 4400, "unit": "rpm"}
